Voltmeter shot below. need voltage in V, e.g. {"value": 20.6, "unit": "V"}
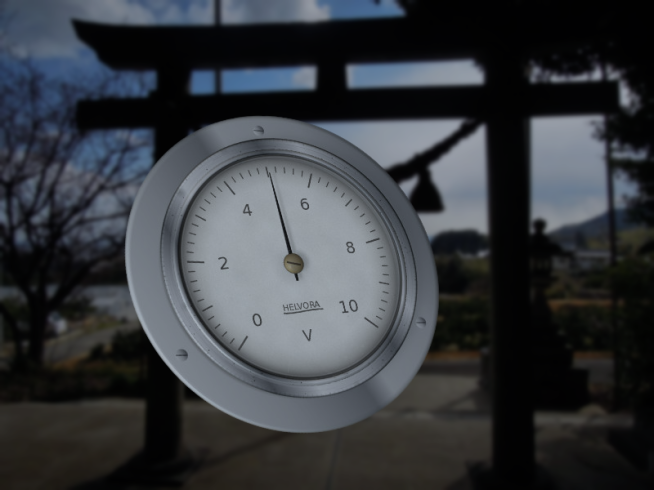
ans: {"value": 5, "unit": "V"}
